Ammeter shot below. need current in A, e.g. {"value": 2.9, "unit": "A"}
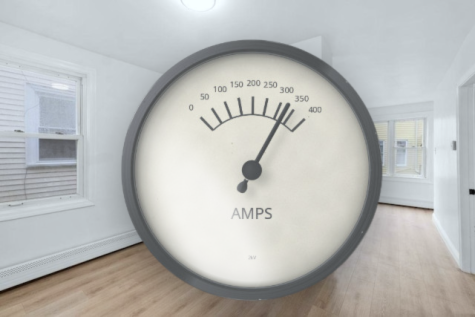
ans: {"value": 325, "unit": "A"}
